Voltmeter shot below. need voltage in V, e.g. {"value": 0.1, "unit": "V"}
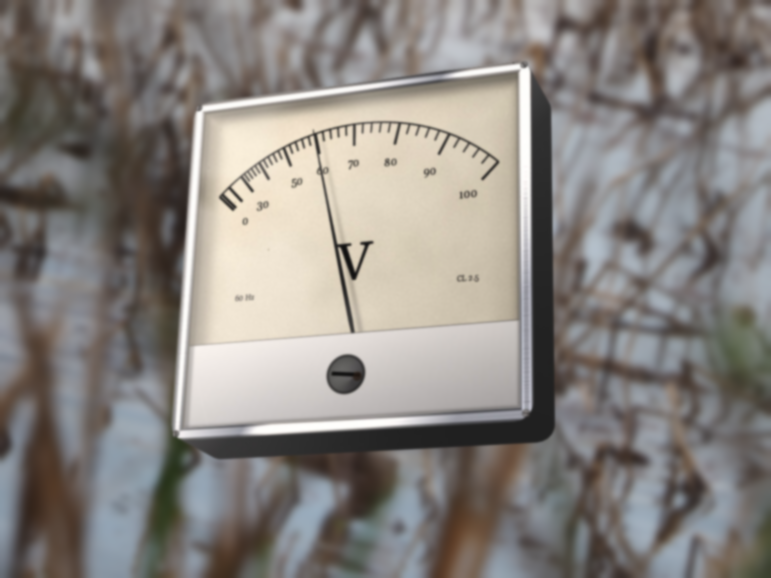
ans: {"value": 60, "unit": "V"}
